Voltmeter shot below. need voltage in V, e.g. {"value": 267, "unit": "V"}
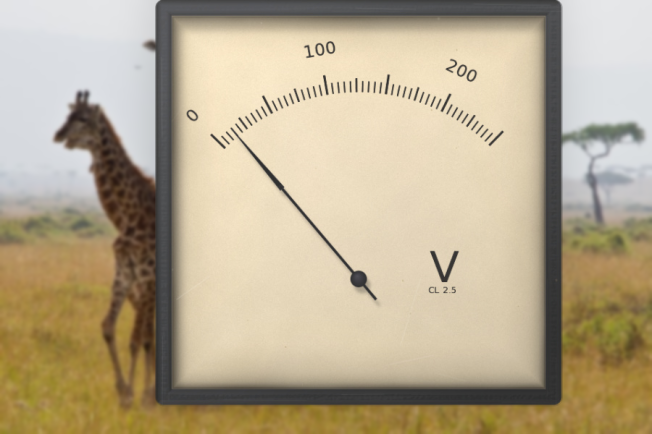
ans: {"value": 15, "unit": "V"}
